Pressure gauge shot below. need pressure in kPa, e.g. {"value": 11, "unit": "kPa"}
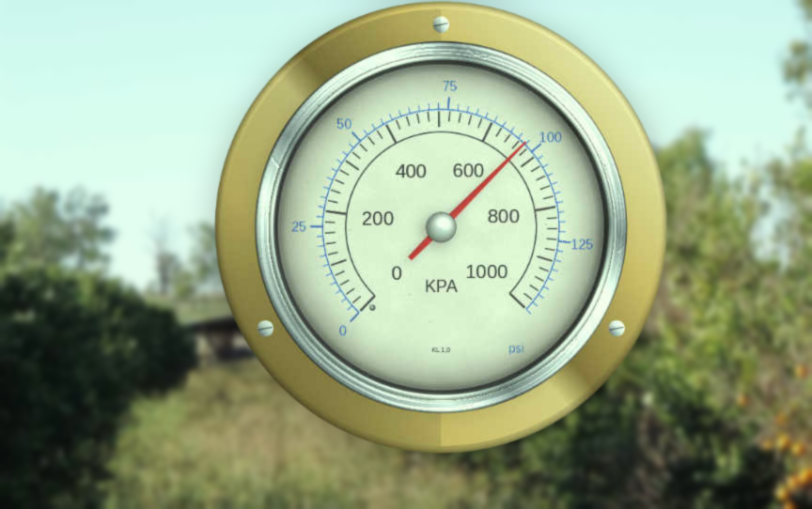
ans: {"value": 670, "unit": "kPa"}
